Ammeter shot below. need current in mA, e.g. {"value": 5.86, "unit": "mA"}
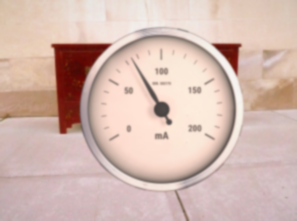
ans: {"value": 75, "unit": "mA"}
